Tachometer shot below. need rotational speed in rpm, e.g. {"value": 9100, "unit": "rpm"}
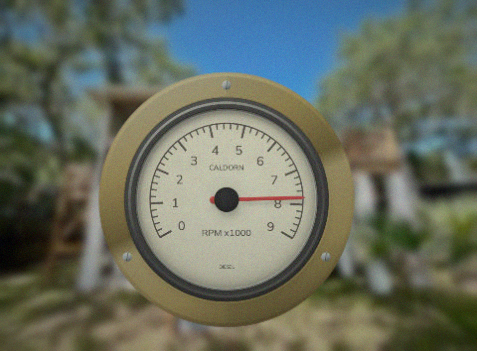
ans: {"value": 7800, "unit": "rpm"}
